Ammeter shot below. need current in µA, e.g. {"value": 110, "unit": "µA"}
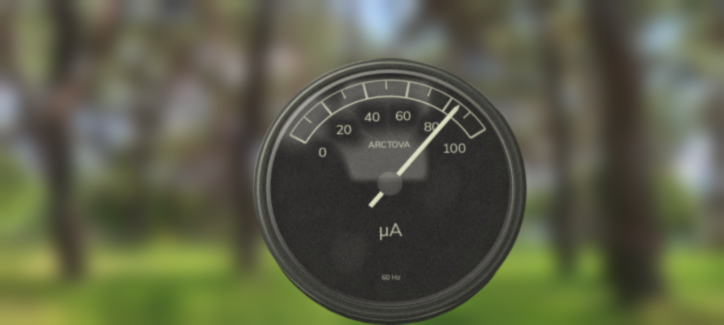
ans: {"value": 85, "unit": "µA"}
